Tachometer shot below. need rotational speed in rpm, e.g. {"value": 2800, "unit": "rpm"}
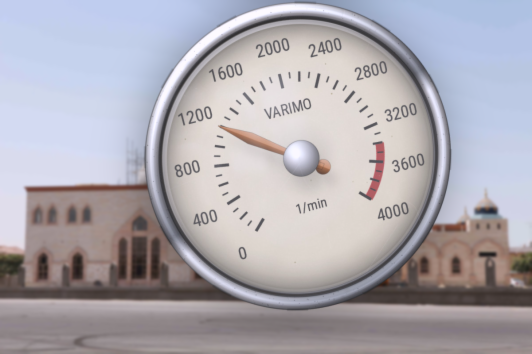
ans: {"value": 1200, "unit": "rpm"}
